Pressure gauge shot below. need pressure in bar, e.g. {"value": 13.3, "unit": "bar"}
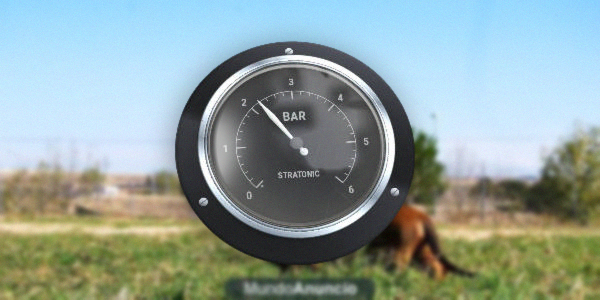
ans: {"value": 2.2, "unit": "bar"}
